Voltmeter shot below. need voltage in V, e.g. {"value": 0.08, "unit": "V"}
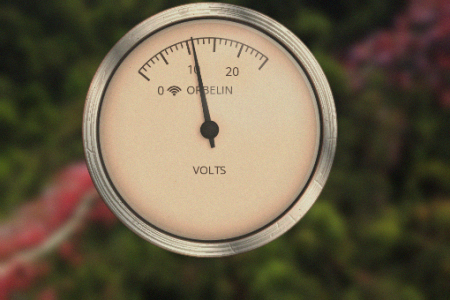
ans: {"value": 11, "unit": "V"}
